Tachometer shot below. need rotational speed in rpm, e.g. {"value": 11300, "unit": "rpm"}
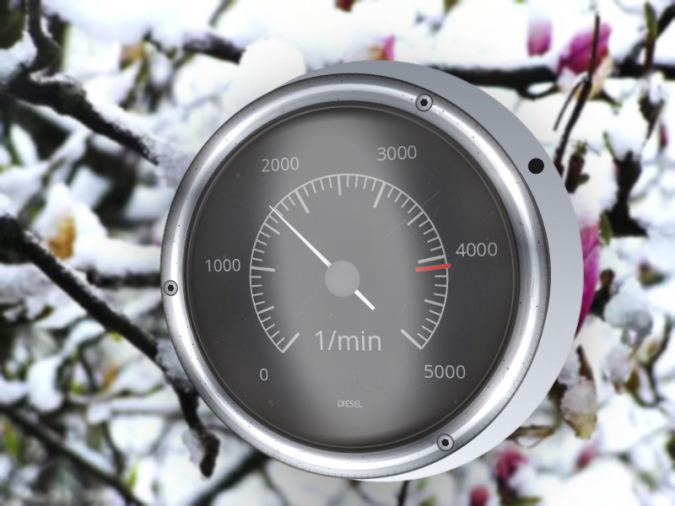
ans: {"value": 1700, "unit": "rpm"}
